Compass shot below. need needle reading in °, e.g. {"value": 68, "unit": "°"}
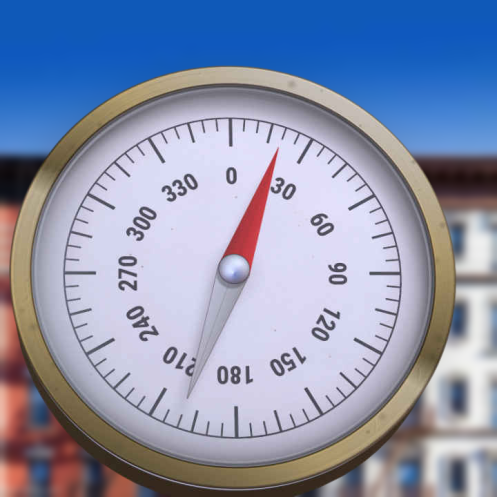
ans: {"value": 20, "unit": "°"}
